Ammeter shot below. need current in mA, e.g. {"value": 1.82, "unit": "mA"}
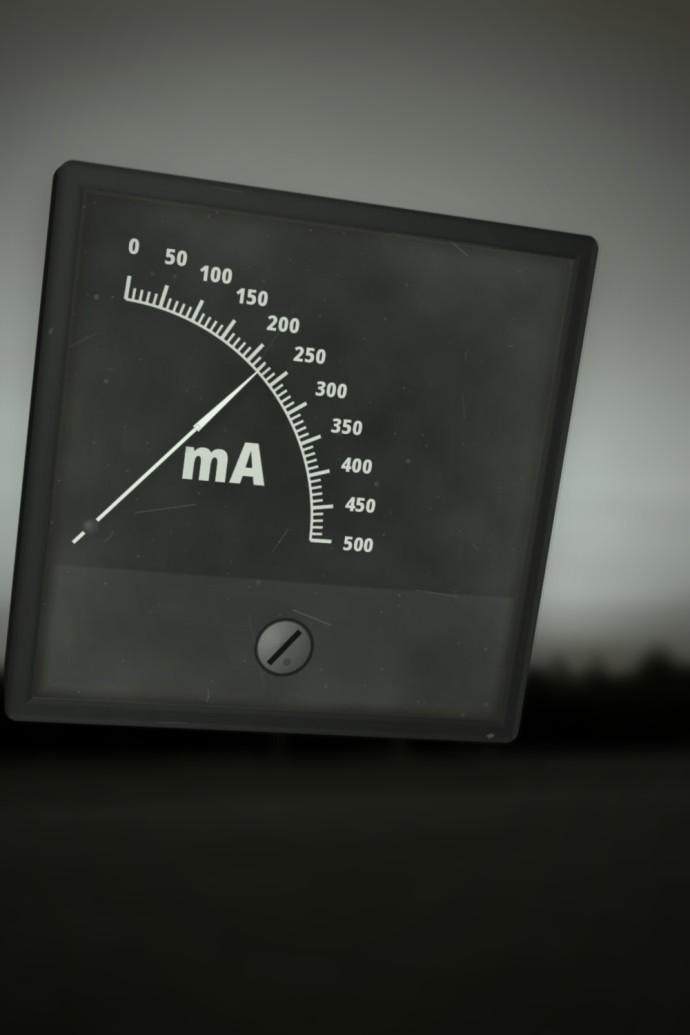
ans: {"value": 220, "unit": "mA"}
